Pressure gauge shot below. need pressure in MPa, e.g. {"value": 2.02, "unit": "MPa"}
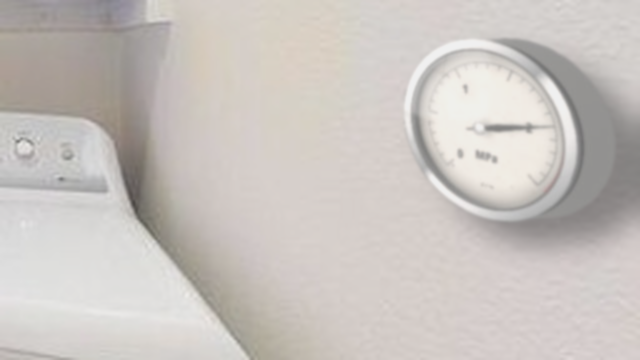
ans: {"value": 2, "unit": "MPa"}
